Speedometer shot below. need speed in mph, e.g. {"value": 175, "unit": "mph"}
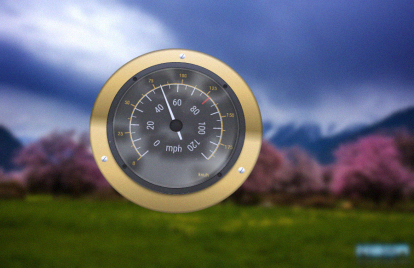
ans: {"value": 50, "unit": "mph"}
